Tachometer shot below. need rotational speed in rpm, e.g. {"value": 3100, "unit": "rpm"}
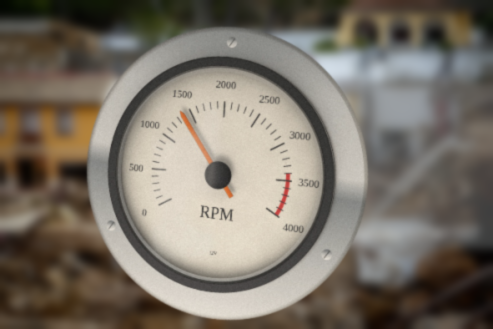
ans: {"value": 1400, "unit": "rpm"}
